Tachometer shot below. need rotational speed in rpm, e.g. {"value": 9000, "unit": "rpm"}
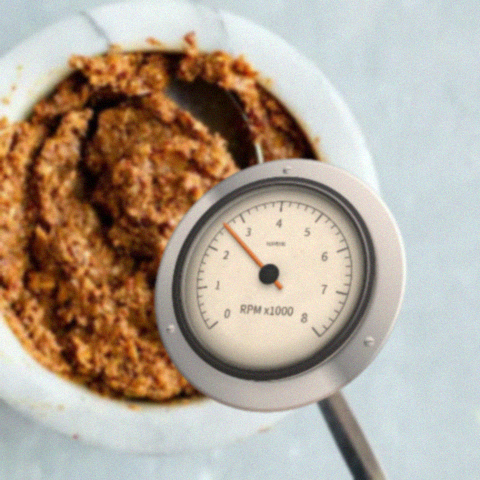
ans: {"value": 2600, "unit": "rpm"}
